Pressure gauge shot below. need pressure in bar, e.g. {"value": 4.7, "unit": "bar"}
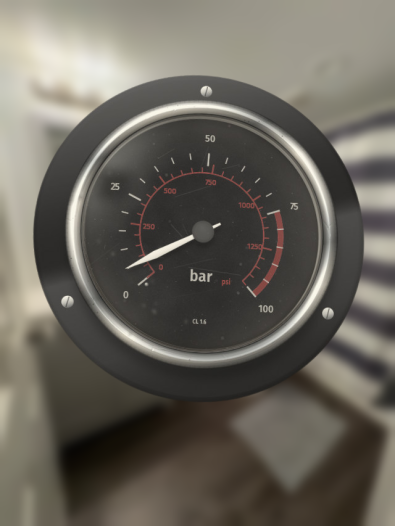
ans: {"value": 5, "unit": "bar"}
